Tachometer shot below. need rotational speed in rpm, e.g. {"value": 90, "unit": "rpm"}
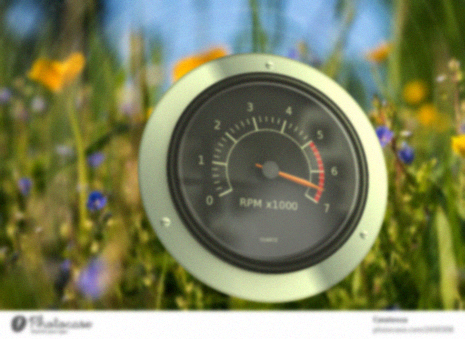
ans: {"value": 6600, "unit": "rpm"}
